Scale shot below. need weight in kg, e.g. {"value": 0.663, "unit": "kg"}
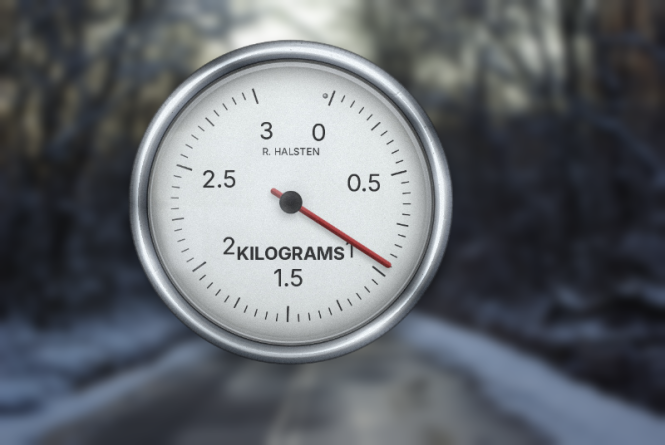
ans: {"value": 0.95, "unit": "kg"}
